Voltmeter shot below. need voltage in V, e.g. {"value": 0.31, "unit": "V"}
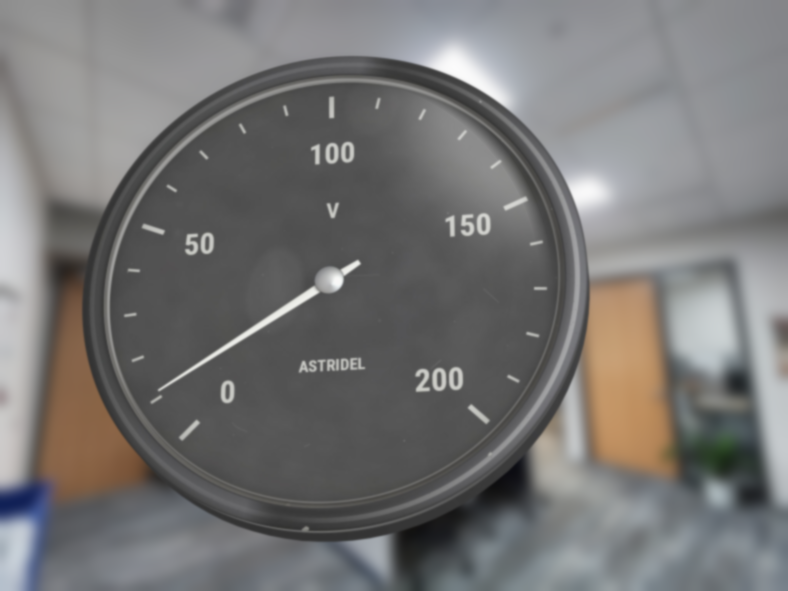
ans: {"value": 10, "unit": "V"}
